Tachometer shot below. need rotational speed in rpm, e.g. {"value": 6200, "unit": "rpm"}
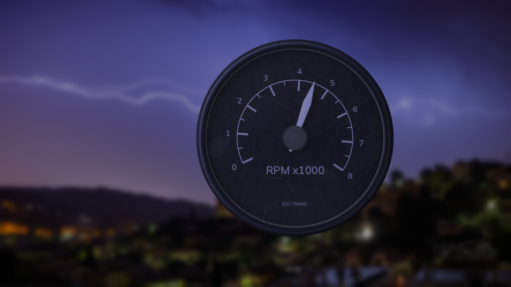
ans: {"value": 4500, "unit": "rpm"}
